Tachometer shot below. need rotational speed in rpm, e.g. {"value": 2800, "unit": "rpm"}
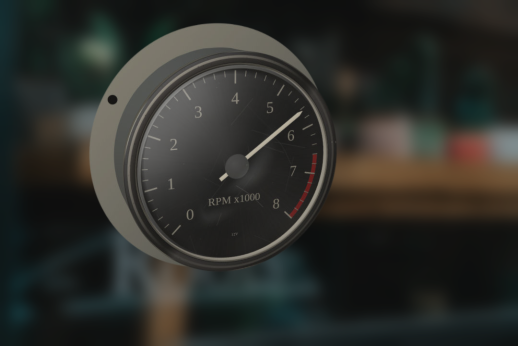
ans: {"value": 5600, "unit": "rpm"}
